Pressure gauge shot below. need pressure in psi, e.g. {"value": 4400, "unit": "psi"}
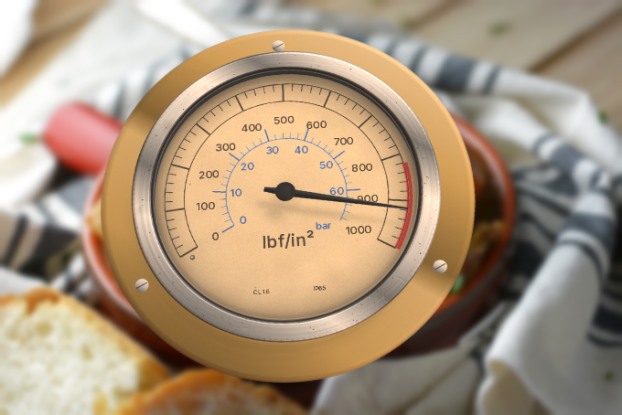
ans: {"value": 920, "unit": "psi"}
